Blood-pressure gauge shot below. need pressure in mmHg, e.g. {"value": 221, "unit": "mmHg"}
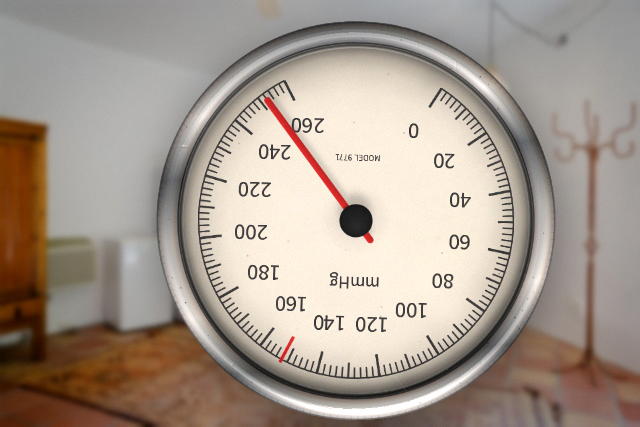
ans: {"value": 252, "unit": "mmHg"}
